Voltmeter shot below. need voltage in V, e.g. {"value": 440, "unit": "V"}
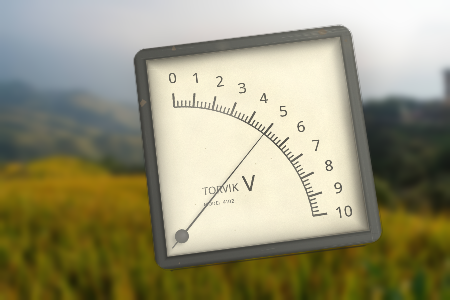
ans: {"value": 5, "unit": "V"}
